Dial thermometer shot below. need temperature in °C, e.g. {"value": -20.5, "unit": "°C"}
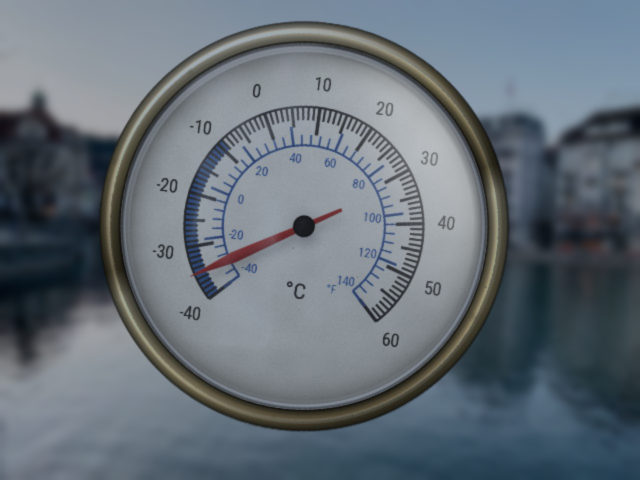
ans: {"value": -35, "unit": "°C"}
